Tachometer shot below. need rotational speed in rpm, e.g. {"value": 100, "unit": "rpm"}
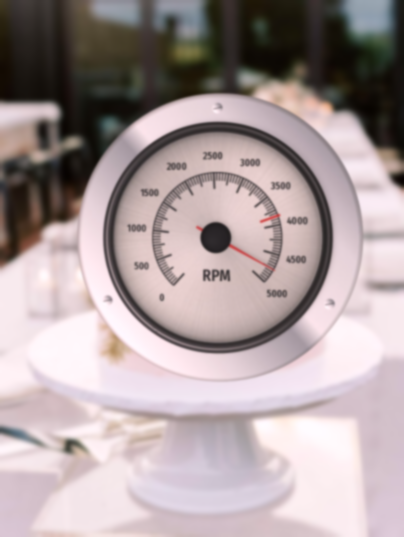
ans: {"value": 4750, "unit": "rpm"}
